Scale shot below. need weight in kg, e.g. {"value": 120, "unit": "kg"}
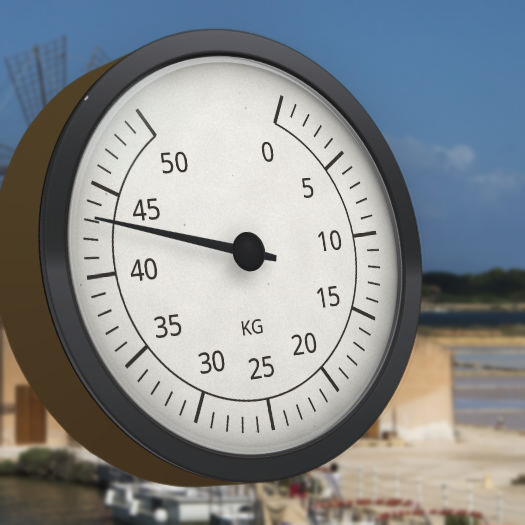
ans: {"value": 43, "unit": "kg"}
